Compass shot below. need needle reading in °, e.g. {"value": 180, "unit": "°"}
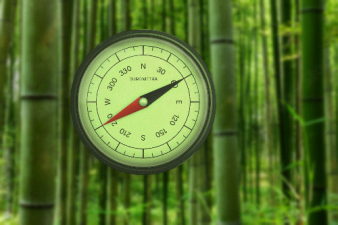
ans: {"value": 240, "unit": "°"}
